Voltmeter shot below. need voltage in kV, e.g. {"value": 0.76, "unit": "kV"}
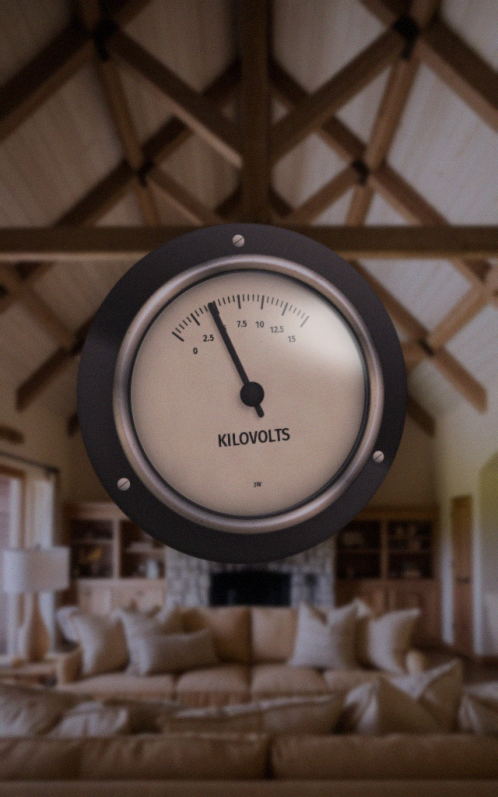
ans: {"value": 4.5, "unit": "kV"}
